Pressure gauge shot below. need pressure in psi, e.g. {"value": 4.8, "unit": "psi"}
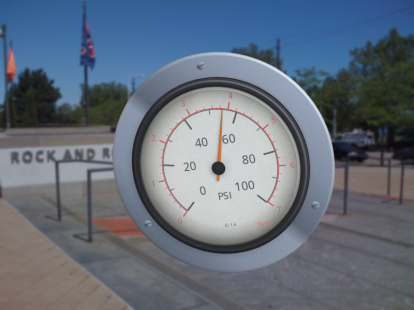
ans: {"value": 55, "unit": "psi"}
